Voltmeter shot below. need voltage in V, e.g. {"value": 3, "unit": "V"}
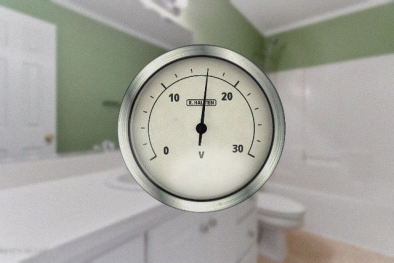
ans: {"value": 16, "unit": "V"}
